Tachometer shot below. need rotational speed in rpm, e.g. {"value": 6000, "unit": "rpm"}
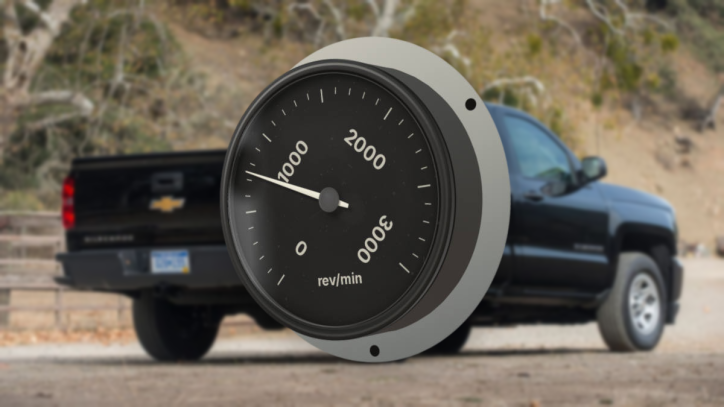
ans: {"value": 750, "unit": "rpm"}
